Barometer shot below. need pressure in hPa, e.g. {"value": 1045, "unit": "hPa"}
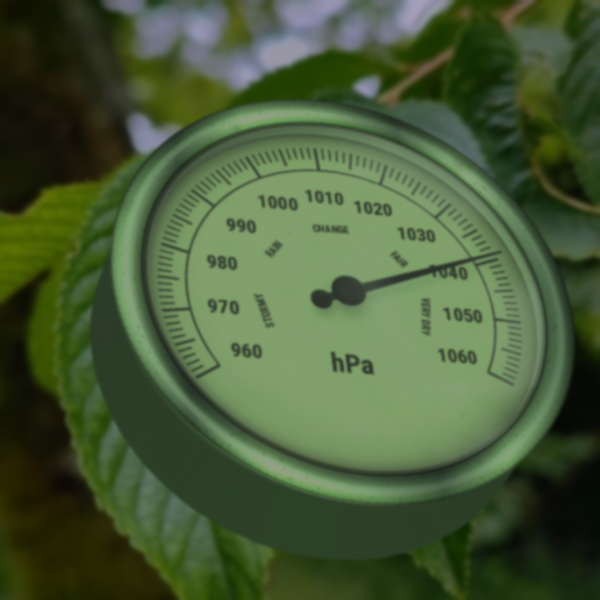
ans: {"value": 1040, "unit": "hPa"}
